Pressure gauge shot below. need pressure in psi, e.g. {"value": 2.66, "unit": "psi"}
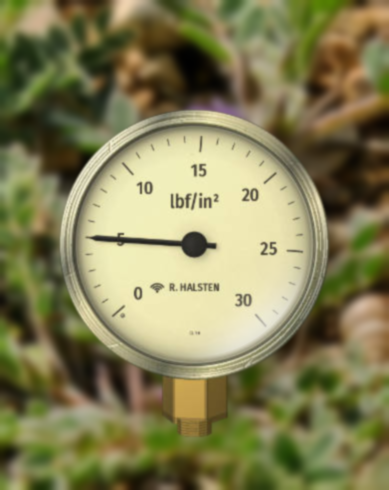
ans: {"value": 5, "unit": "psi"}
